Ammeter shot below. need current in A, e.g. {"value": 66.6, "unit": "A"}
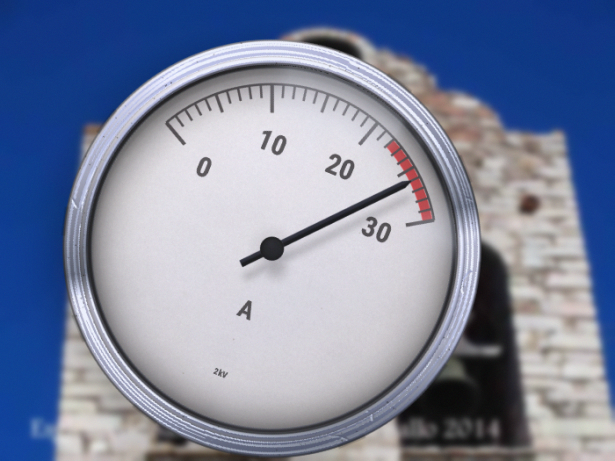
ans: {"value": 26, "unit": "A"}
